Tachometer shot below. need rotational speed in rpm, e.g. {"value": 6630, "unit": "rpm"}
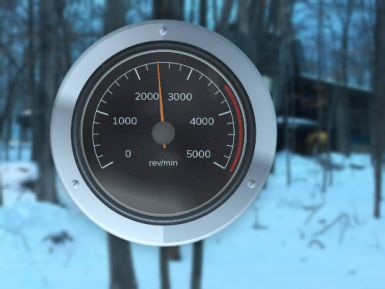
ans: {"value": 2400, "unit": "rpm"}
